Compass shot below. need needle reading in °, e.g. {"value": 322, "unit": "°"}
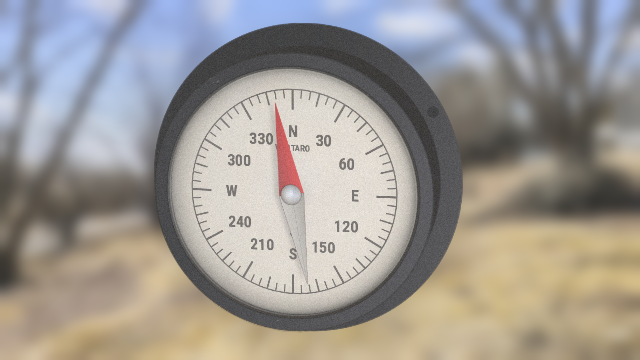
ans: {"value": 350, "unit": "°"}
